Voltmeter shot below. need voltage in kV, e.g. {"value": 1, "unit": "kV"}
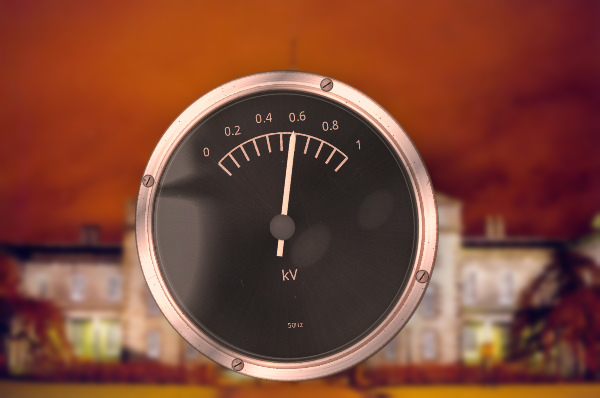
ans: {"value": 0.6, "unit": "kV"}
